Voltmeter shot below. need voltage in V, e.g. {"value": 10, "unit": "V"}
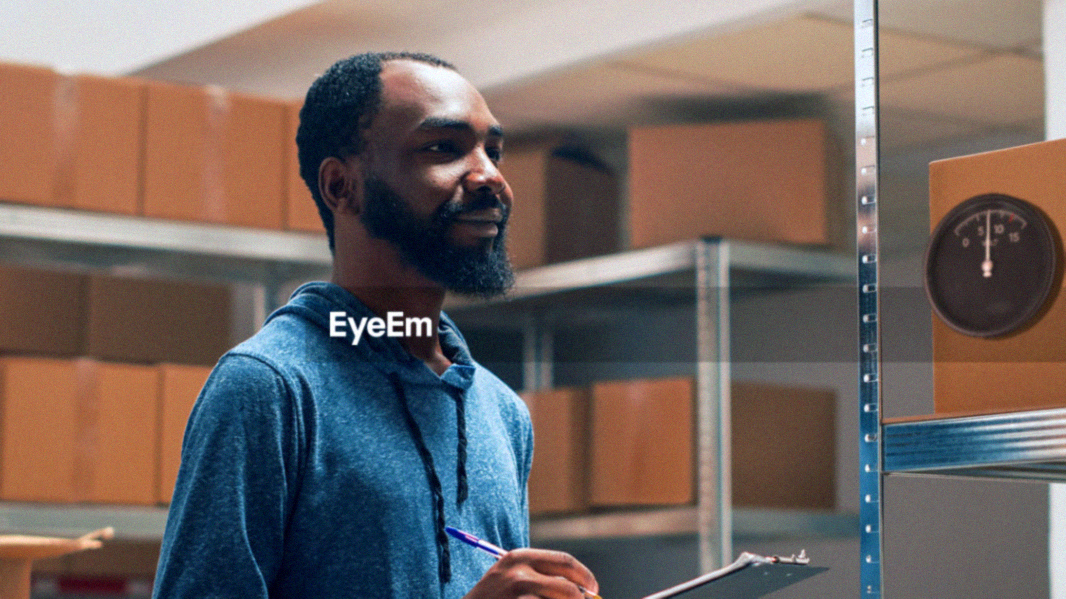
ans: {"value": 7.5, "unit": "V"}
